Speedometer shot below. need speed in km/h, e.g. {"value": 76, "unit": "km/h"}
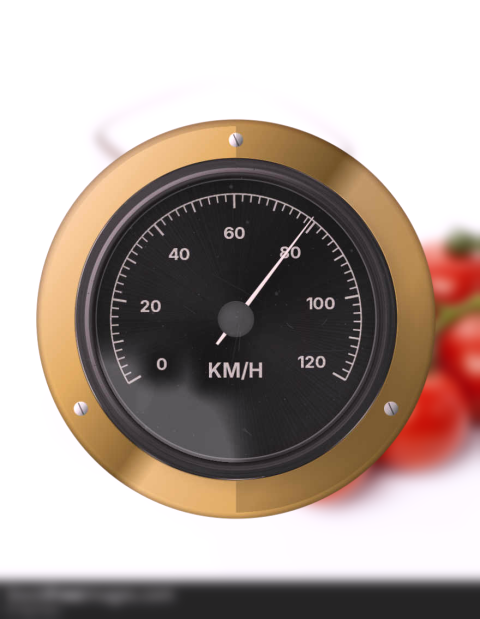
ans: {"value": 79, "unit": "km/h"}
